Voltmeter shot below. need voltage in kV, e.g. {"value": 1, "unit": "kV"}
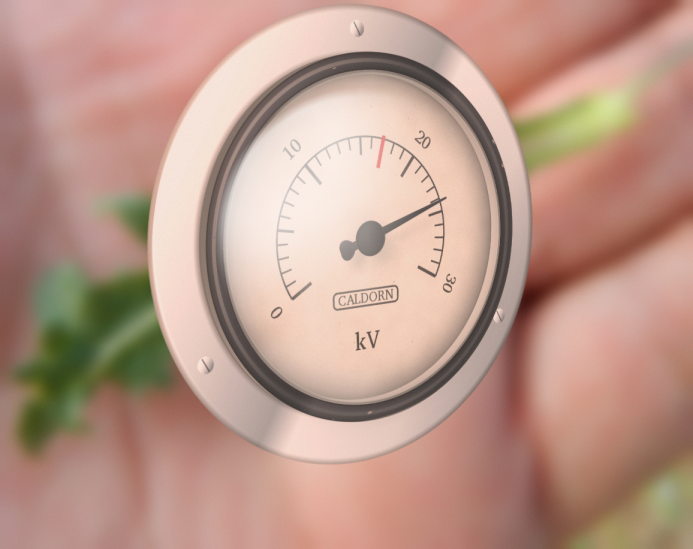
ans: {"value": 24, "unit": "kV"}
